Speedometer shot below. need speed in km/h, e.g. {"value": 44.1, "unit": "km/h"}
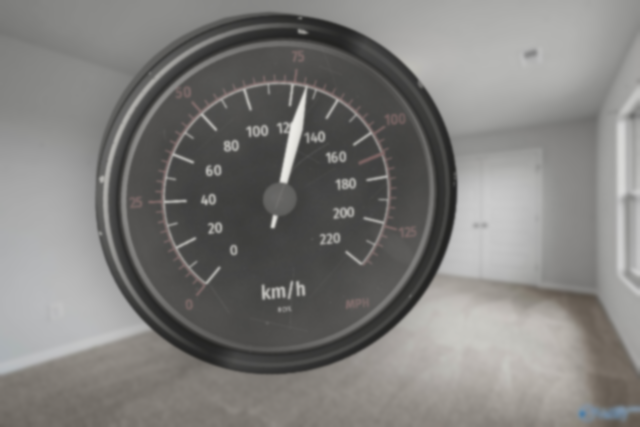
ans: {"value": 125, "unit": "km/h"}
